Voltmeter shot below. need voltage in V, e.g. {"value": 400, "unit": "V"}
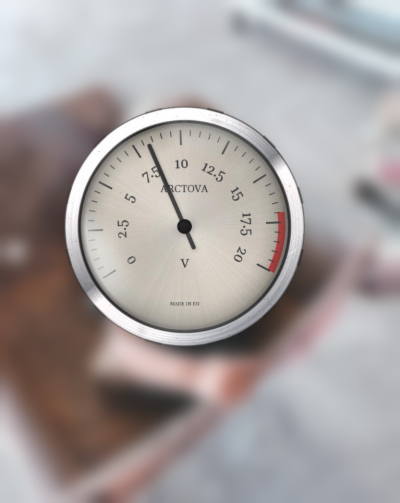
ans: {"value": 8.25, "unit": "V"}
